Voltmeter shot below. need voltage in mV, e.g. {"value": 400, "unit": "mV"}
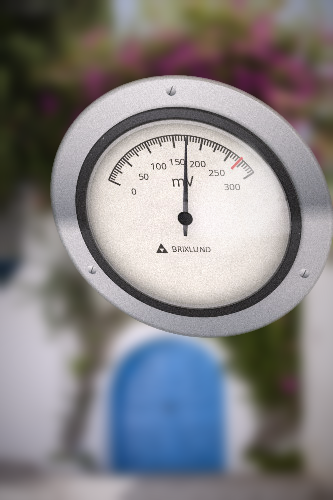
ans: {"value": 175, "unit": "mV"}
